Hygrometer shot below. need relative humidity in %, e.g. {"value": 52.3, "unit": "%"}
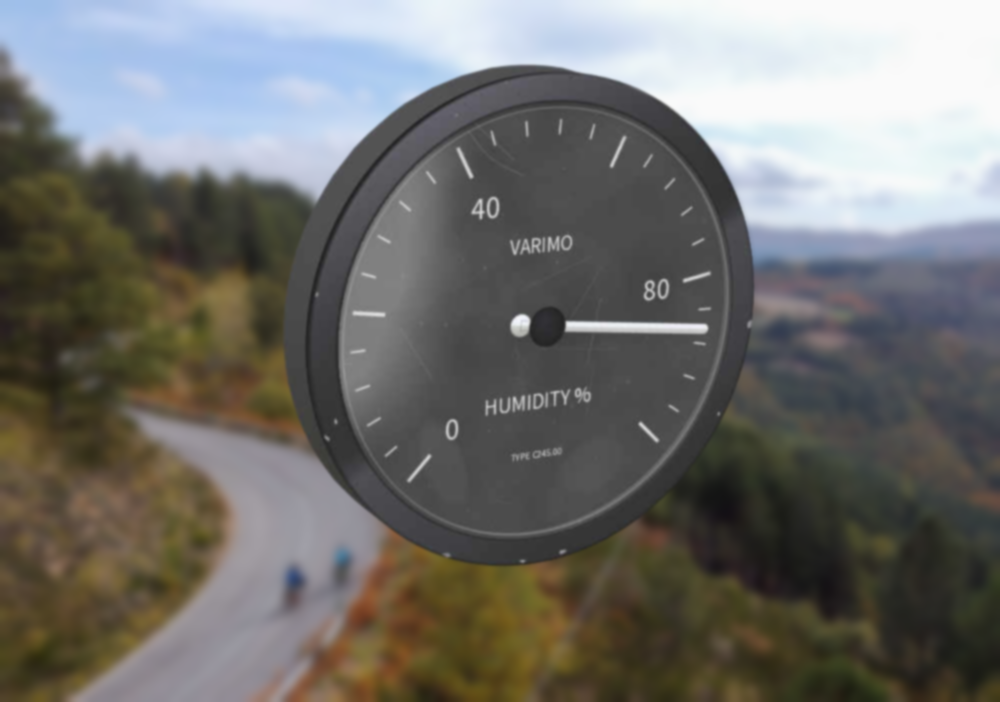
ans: {"value": 86, "unit": "%"}
